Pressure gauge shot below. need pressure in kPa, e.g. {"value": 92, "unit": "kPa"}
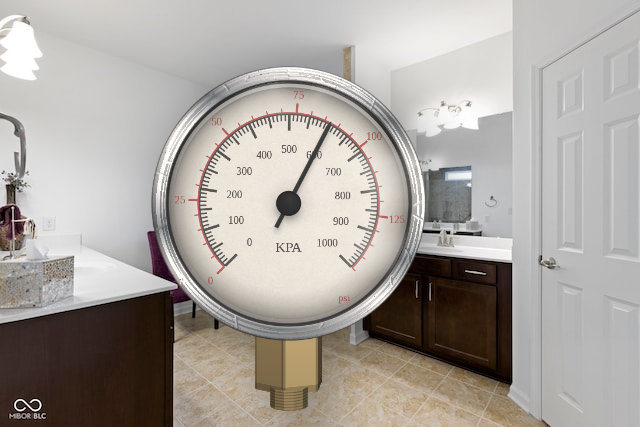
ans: {"value": 600, "unit": "kPa"}
